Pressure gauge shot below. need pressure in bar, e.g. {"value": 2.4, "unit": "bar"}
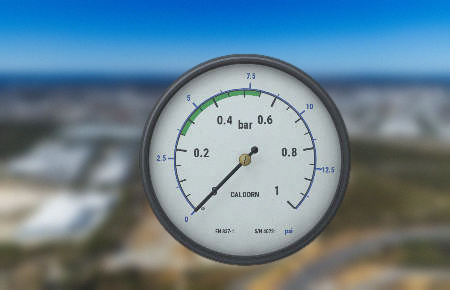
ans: {"value": 0, "unit": "bar"}
